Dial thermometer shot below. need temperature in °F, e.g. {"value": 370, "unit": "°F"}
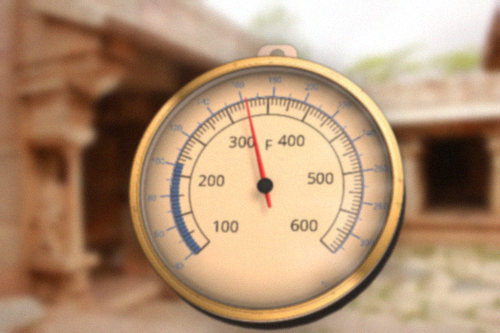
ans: {"value": 325, "unit": "°F"}
